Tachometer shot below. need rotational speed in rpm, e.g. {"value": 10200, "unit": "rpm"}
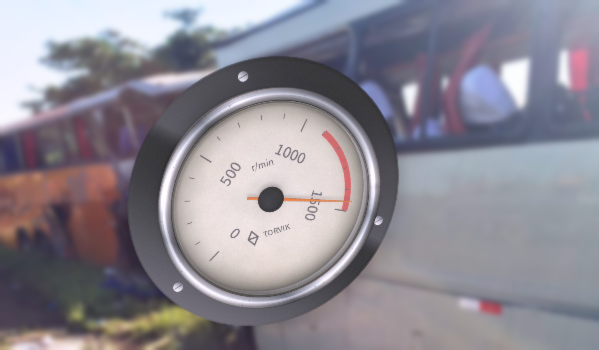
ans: {"value": 1450, "unit": "rpm"}
